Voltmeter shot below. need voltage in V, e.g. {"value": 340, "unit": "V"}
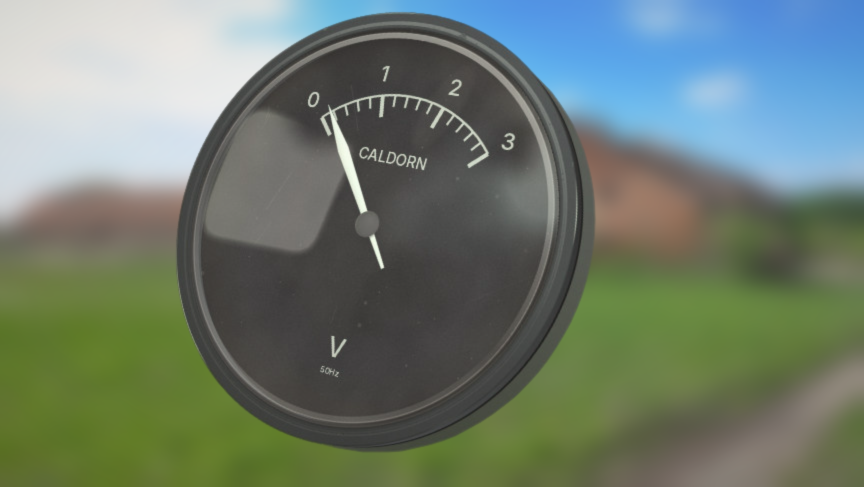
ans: {"value": 0.2, "unit": "V"}
